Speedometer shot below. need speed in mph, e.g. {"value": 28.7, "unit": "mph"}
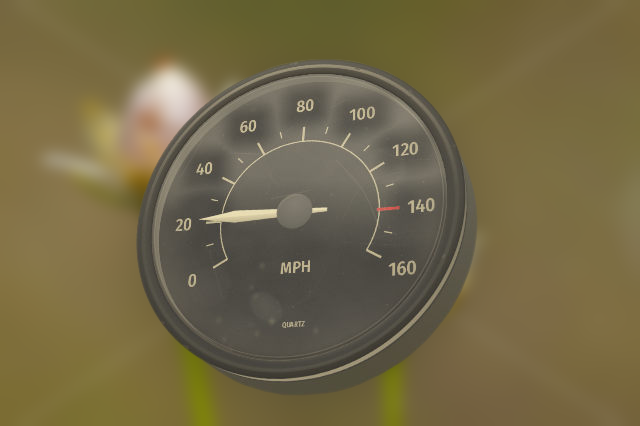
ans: {"value": 20, "unit": "mph"}
